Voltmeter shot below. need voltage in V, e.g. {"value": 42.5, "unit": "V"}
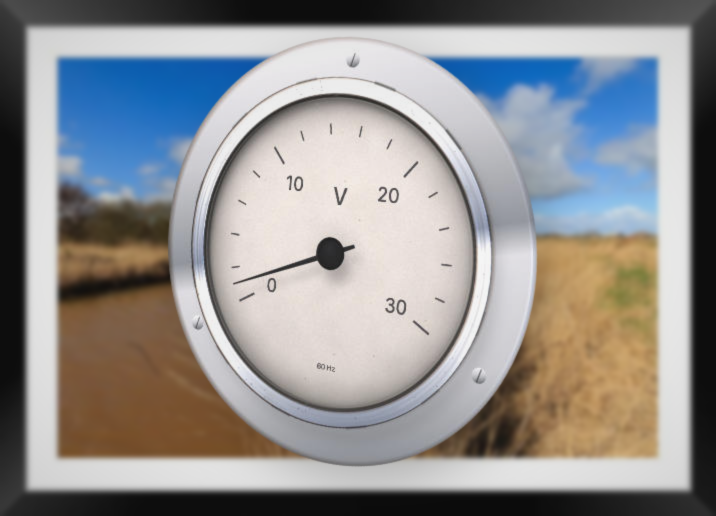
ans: {"value": 1, "unit": "V"}
